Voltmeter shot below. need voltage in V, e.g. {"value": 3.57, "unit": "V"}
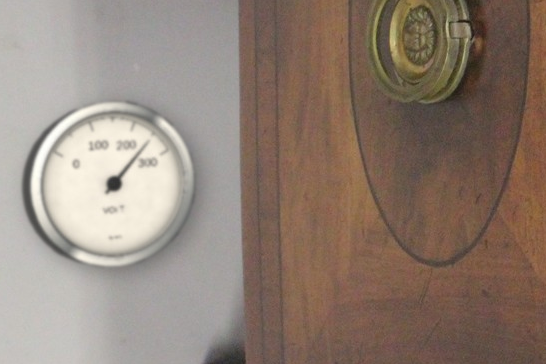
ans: {"value": 250, "unit": "V"}
